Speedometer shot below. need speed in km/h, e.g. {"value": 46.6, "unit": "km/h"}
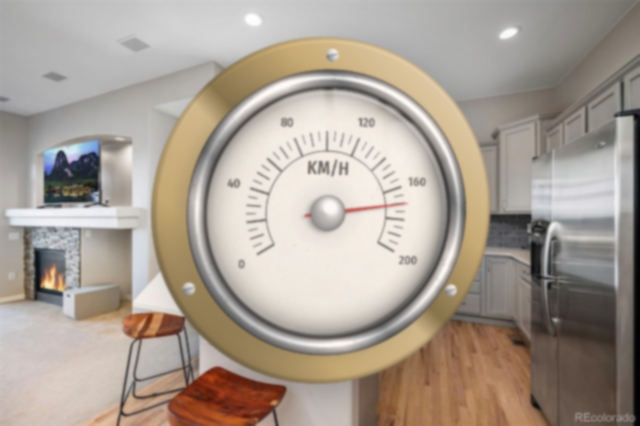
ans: {"value": 170, "unit": "km/h"}
